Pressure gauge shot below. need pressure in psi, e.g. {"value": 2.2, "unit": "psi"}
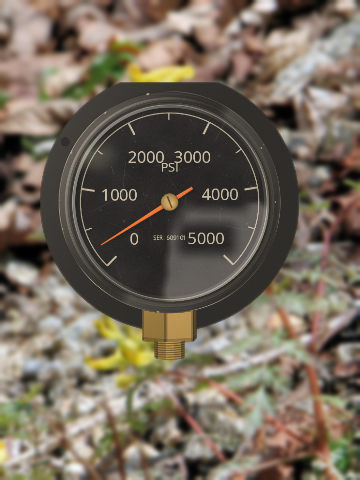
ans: {"value": 250, "unit": "psi"}
